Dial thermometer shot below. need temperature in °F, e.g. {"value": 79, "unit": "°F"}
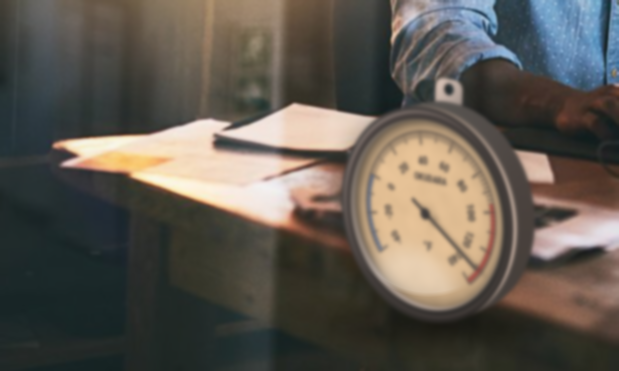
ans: {"value": 130, "unit": "°F"}
